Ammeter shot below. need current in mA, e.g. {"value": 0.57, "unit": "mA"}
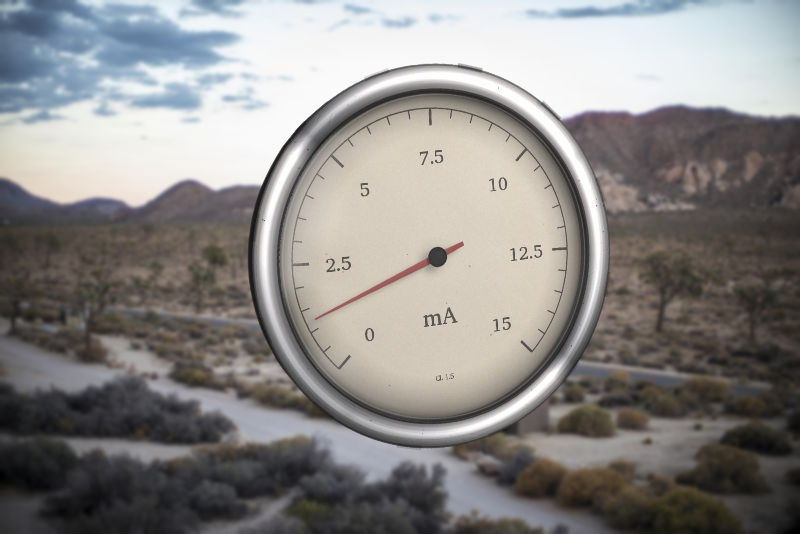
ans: {"value": 1.25, "unit": "mA"}
